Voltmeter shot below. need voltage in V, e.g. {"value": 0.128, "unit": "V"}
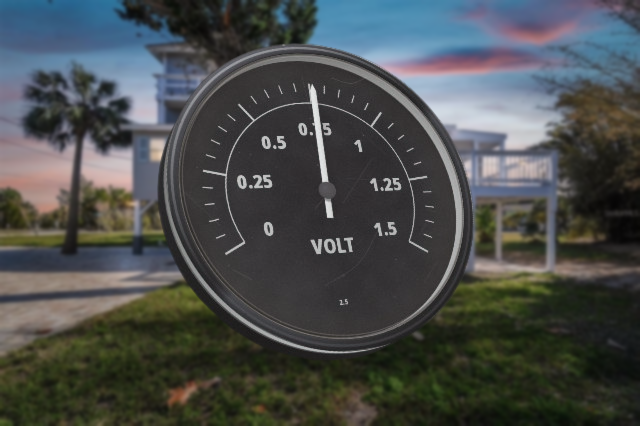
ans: {"value": 0.75, "unit": "V"}
